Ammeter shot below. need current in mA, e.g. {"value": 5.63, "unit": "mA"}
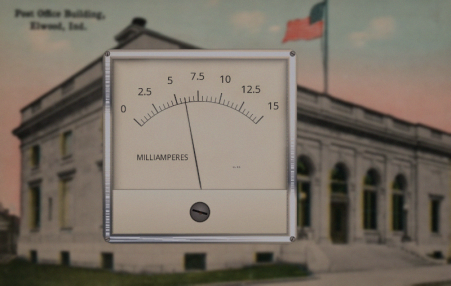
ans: {"value": 6, "unit": "mA"}
